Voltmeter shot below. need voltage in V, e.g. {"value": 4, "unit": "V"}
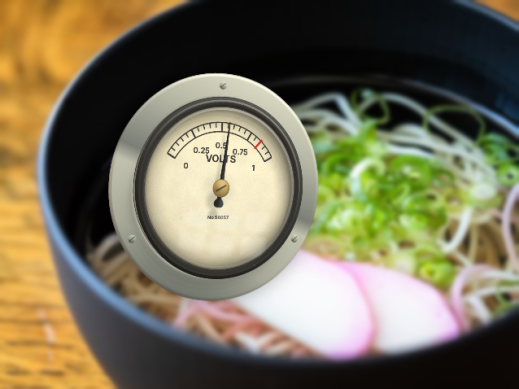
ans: {"value": 0.55, "unit": "V"}
